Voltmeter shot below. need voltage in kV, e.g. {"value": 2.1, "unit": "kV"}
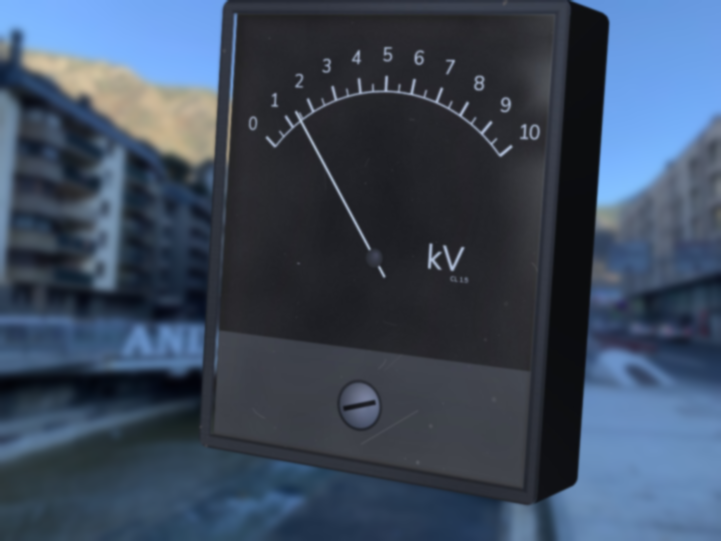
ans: {"value": 1.5, "unit": "kV"}
